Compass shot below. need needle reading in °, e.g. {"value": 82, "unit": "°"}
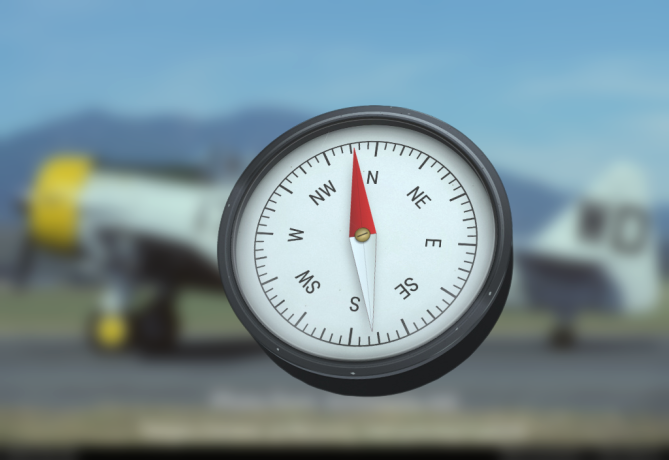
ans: {"value": 347.5, "unit": "°"}
